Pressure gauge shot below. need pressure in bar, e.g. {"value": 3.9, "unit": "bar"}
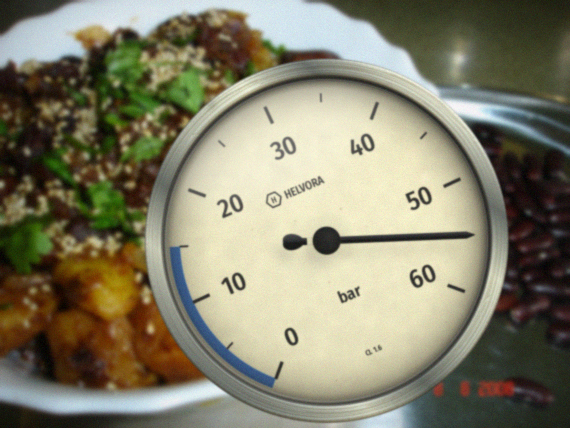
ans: {"value": 55, "unit": "bar"}
